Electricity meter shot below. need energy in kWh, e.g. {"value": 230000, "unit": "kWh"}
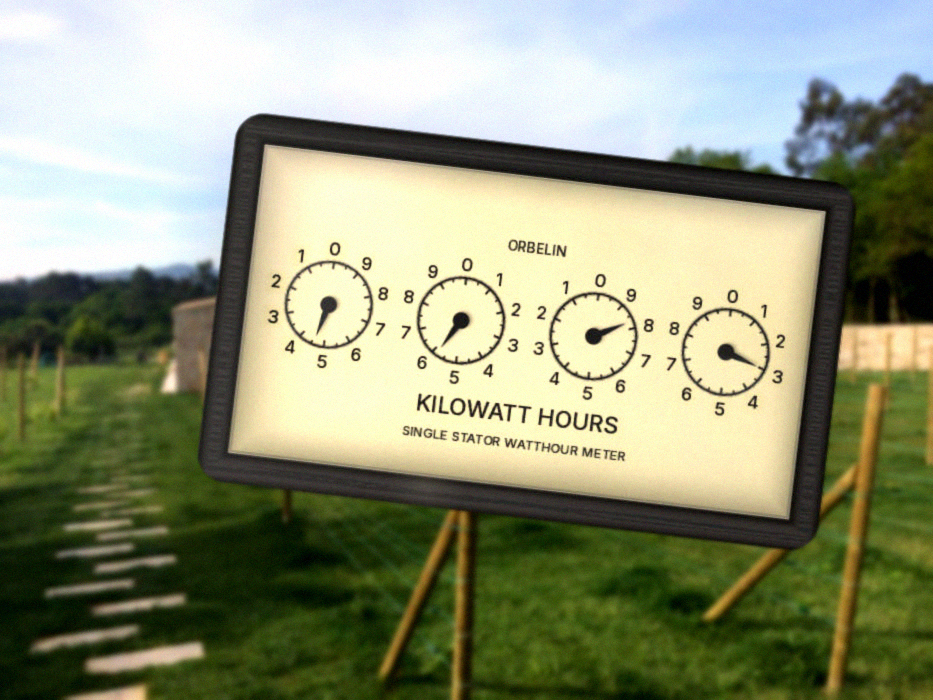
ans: {"value": 4583, "unit": "kWh"}
